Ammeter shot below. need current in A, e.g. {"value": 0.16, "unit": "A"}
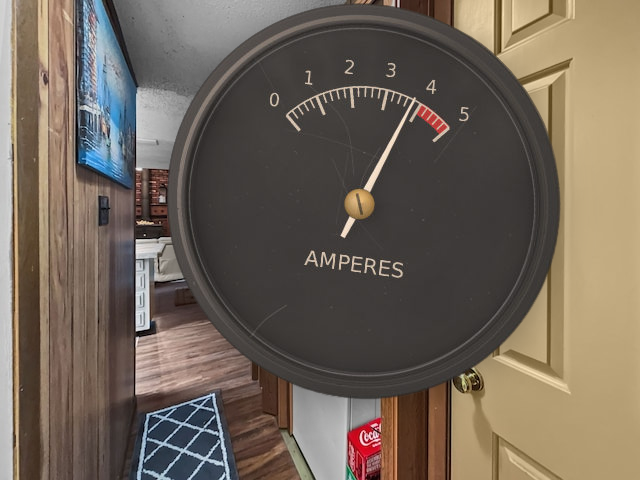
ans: {"value": 3.8, "unit": "A"}
